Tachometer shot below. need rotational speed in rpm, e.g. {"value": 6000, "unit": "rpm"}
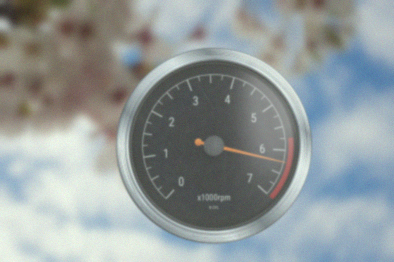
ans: {"value": 6250, "unit": "rpm"}
